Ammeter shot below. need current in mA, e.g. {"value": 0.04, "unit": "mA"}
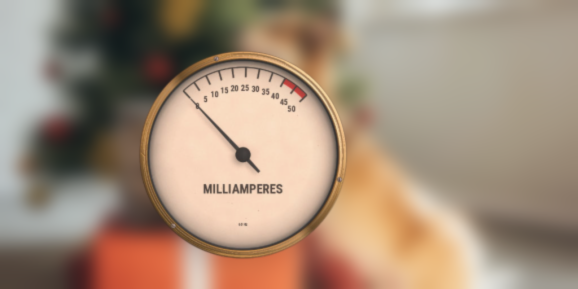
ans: {"value": 0, "unit": "mA"}
